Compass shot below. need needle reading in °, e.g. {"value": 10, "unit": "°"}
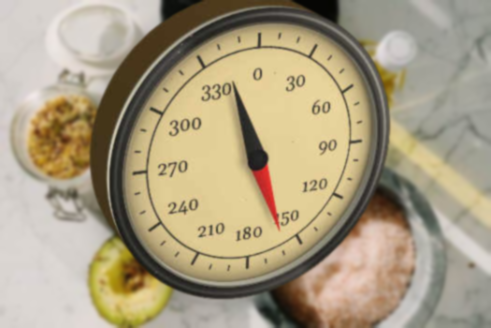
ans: {"value": 160, "unit": "°"}
